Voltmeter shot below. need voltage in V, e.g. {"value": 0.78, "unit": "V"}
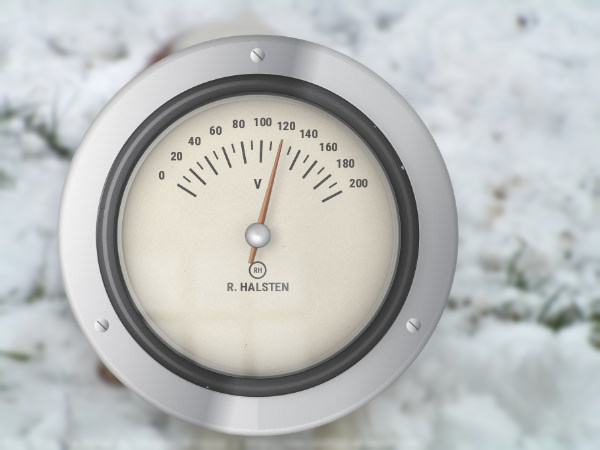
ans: {"value": 120, "unit": "V"}
